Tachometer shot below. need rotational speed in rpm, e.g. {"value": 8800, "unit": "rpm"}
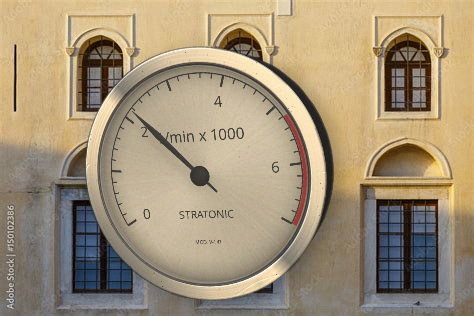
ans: {"value": 2200, "unit": "rpm"}
